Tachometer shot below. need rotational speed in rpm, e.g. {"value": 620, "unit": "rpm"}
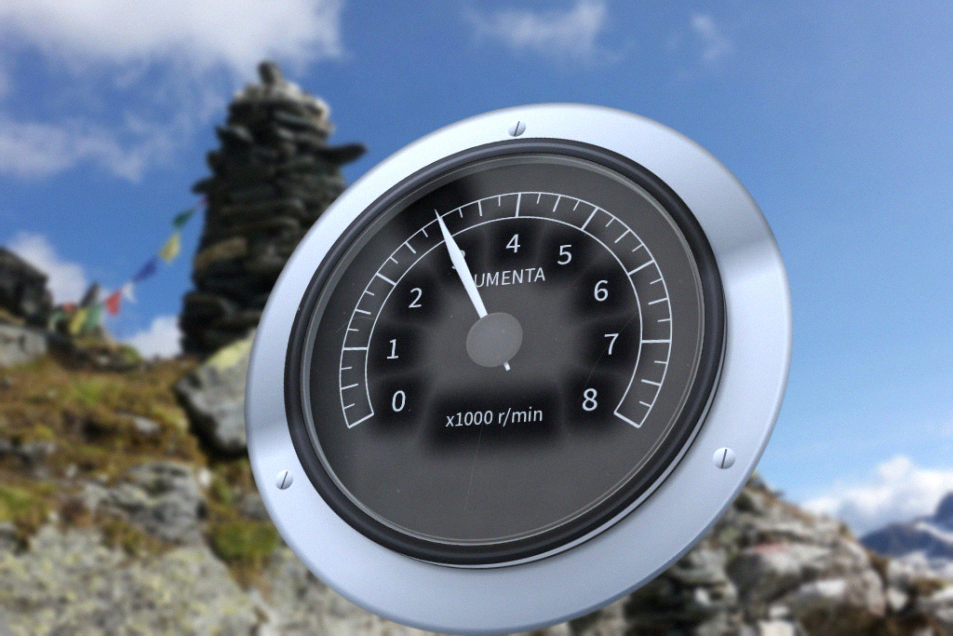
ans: {"value": 3000, "unit": "rpm"}
